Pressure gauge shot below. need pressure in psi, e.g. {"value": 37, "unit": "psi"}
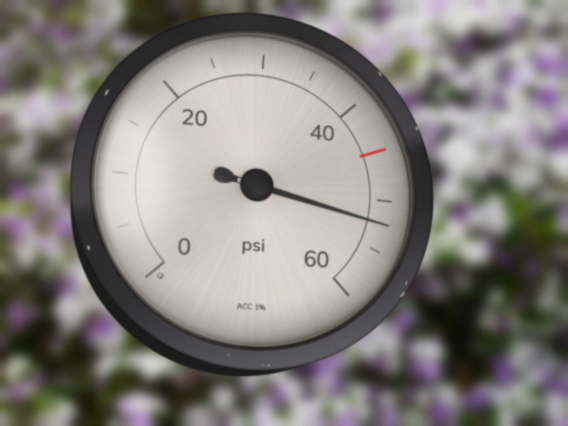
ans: {"value": 52.5, "unit": "psi"}
